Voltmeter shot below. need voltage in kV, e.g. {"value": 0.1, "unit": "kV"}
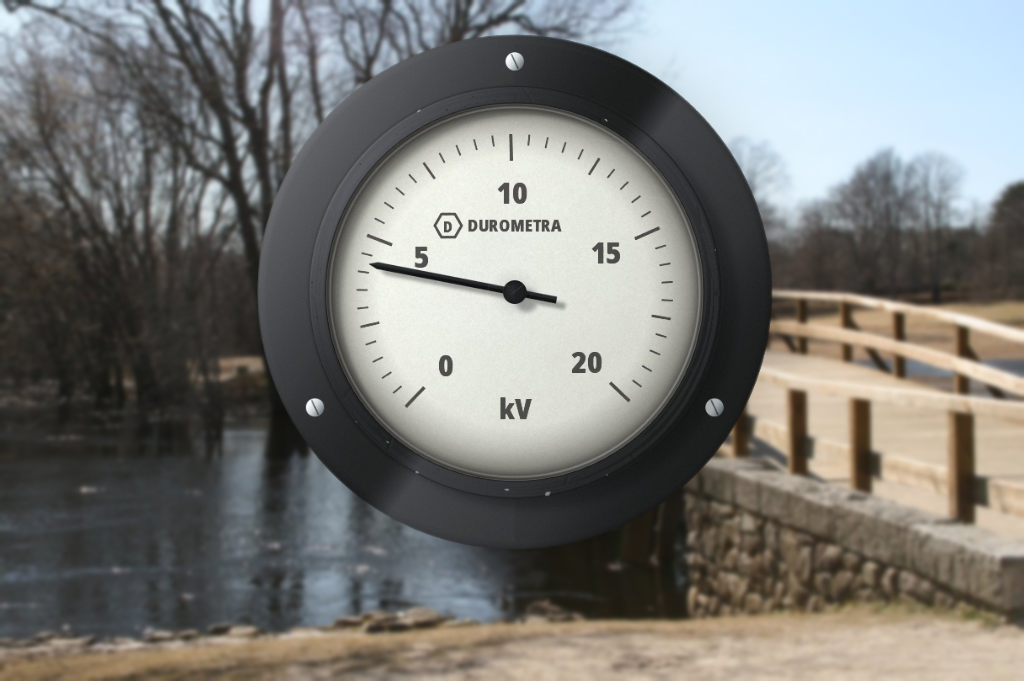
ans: {"value": 4.25, "unit": "kV"}
